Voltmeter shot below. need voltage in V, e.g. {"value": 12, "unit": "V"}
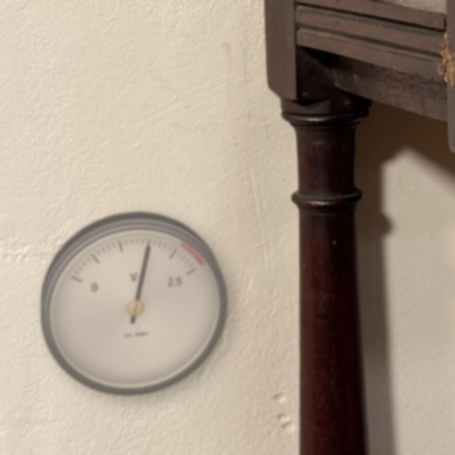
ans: {"value": 1.5, "unit": "V"}
